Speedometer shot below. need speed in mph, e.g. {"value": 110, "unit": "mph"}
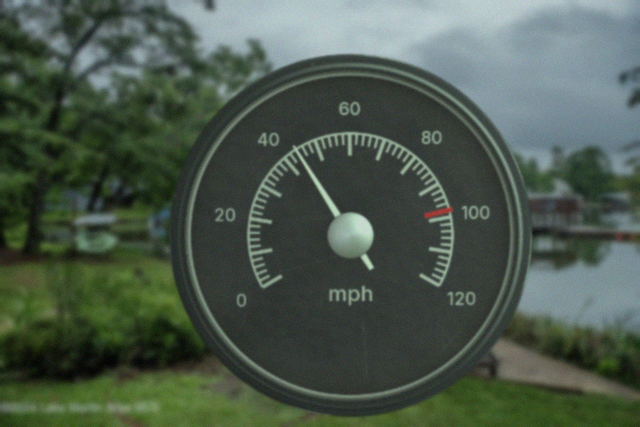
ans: {"value": 44, "unit": "mph"}
